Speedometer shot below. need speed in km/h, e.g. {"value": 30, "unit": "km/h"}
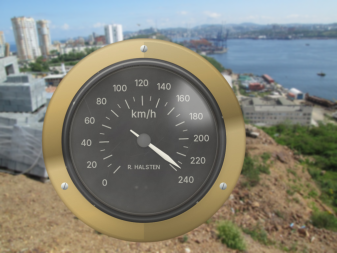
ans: {"value": 235, "unit": "km/h"}
